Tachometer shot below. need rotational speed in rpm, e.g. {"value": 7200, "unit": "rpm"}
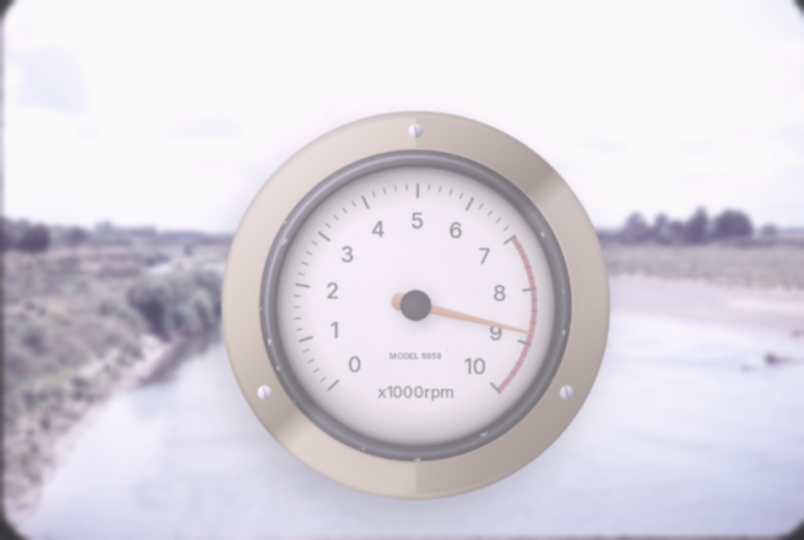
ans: {"value": 8800, "unit": "rpm"}
